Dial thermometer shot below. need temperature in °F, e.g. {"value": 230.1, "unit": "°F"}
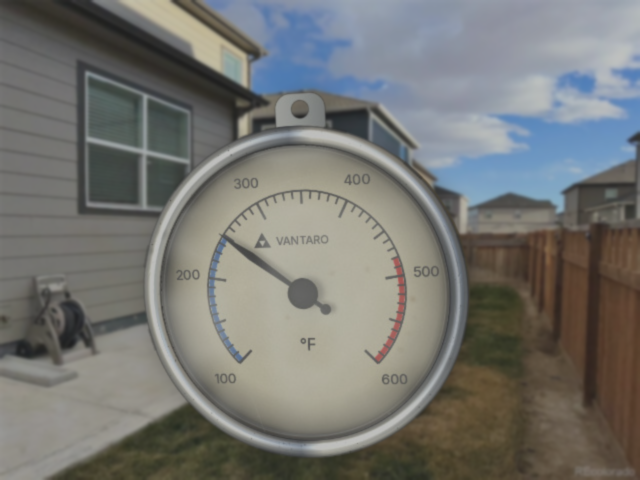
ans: {"value": 250, "unit": "°F"}
